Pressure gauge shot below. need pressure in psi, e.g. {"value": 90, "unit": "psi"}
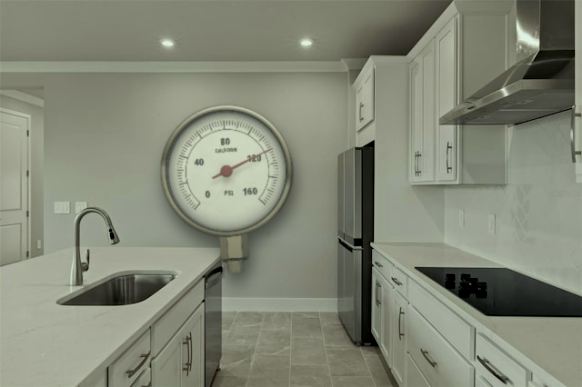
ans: {"value": 120, "unit": "psi"}
